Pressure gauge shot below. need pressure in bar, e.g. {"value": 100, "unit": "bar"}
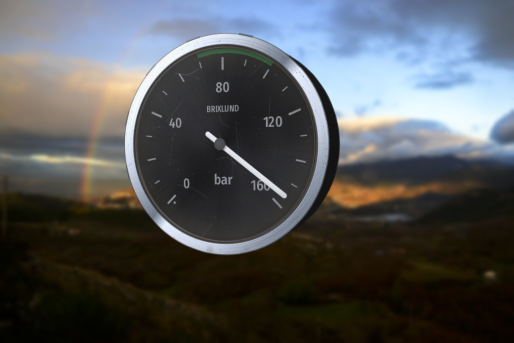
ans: {"value": 155, "unit": "bar"}
